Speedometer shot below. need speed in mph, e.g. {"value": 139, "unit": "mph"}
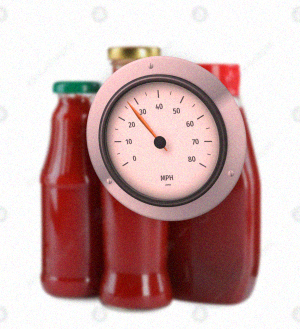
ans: {"value": 27.5, "unit": "mph"}
